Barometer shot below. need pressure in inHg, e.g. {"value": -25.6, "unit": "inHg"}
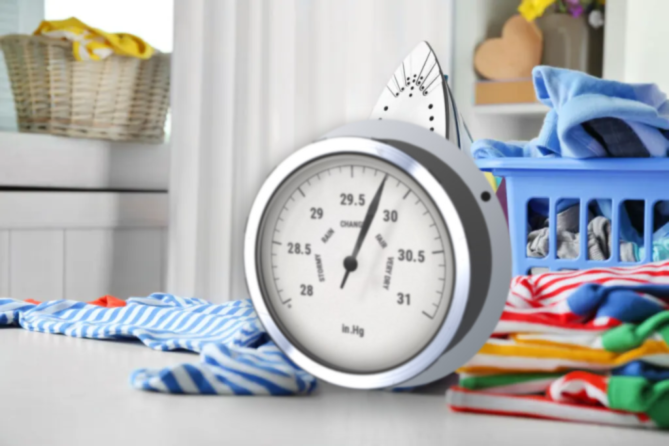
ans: {"value": 29.8, "unit": "inHg"}
